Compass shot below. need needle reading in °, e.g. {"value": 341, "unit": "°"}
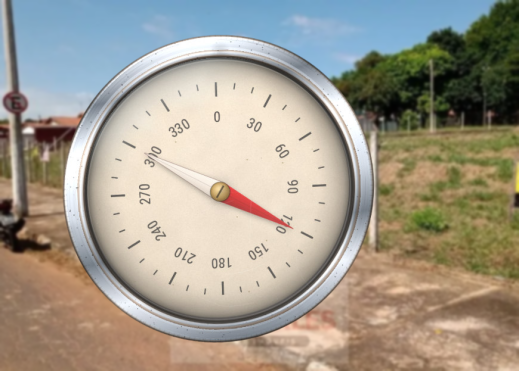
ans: {"value": 120, "unit": "°"}
